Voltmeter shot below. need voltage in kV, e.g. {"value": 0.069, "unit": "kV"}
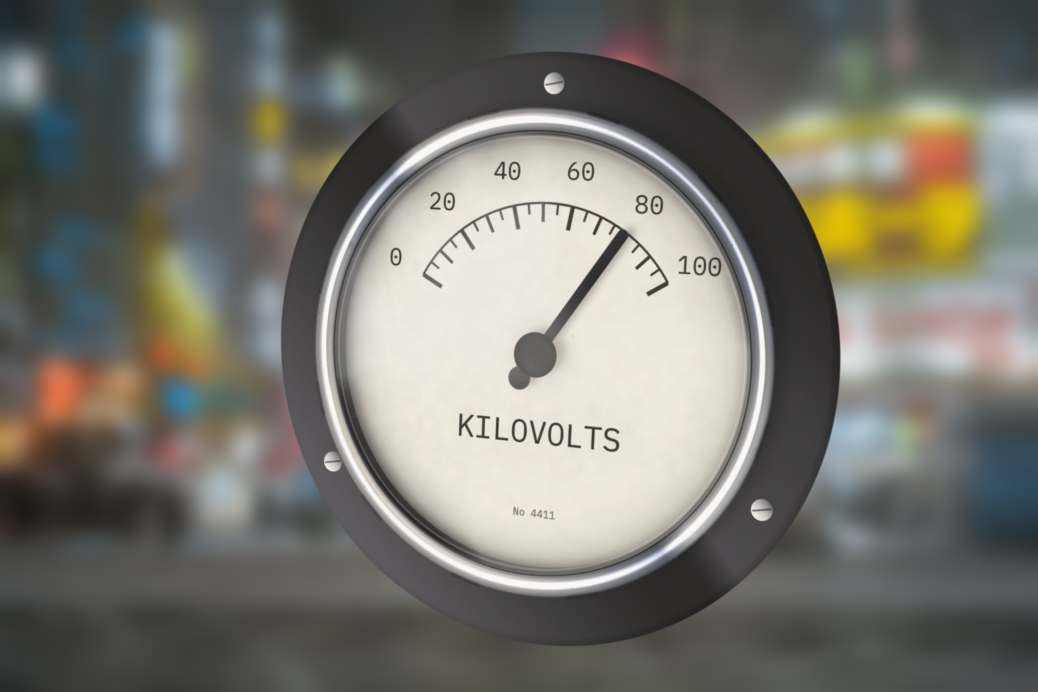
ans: {"value": 80, "unit": "kV"}
